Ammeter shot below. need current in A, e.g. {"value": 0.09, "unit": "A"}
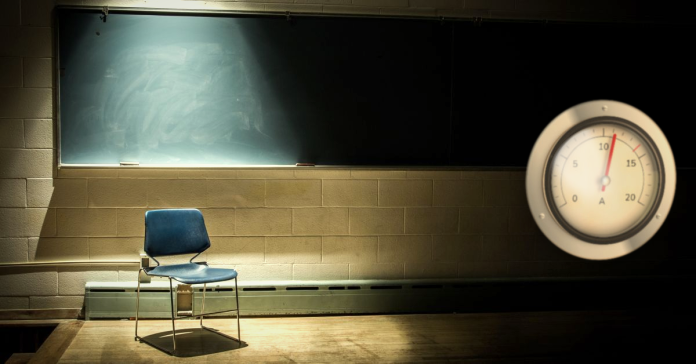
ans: {"value": 11, "unit": "A"}
